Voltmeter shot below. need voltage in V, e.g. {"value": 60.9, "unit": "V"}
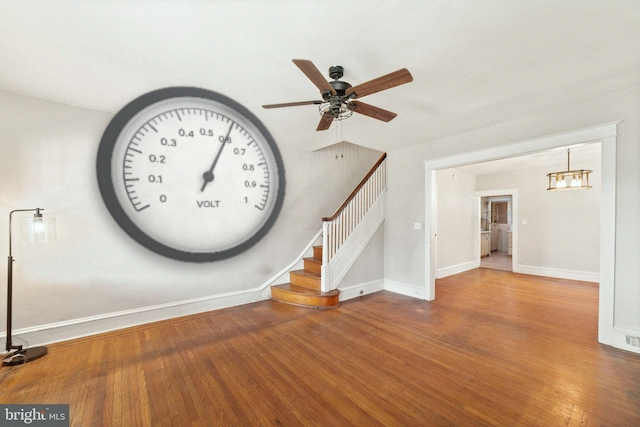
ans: {"value": 0.6, "unit": "V"}
